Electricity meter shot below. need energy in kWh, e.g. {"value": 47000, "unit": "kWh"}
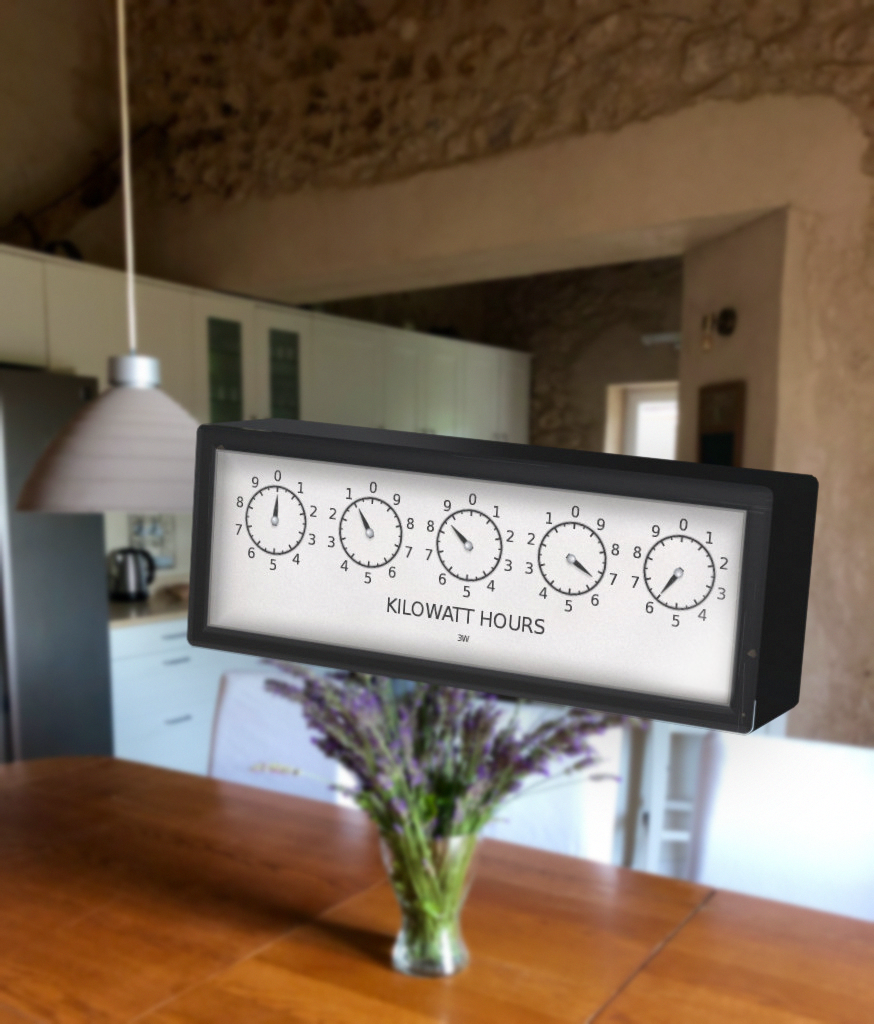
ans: {"value": 866, "unit": "kWh"}
